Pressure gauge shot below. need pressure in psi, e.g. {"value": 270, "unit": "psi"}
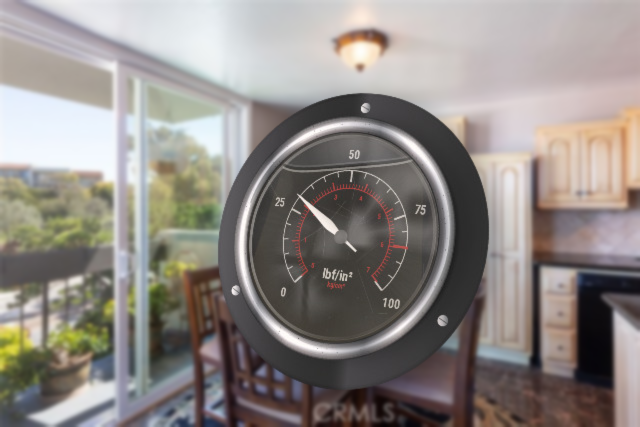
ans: {"value": 30, "unit": "psi"}
